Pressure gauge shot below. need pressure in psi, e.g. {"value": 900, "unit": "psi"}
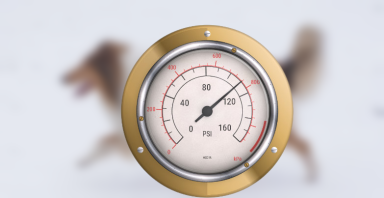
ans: {"value": 110, "unit": "psi"}
